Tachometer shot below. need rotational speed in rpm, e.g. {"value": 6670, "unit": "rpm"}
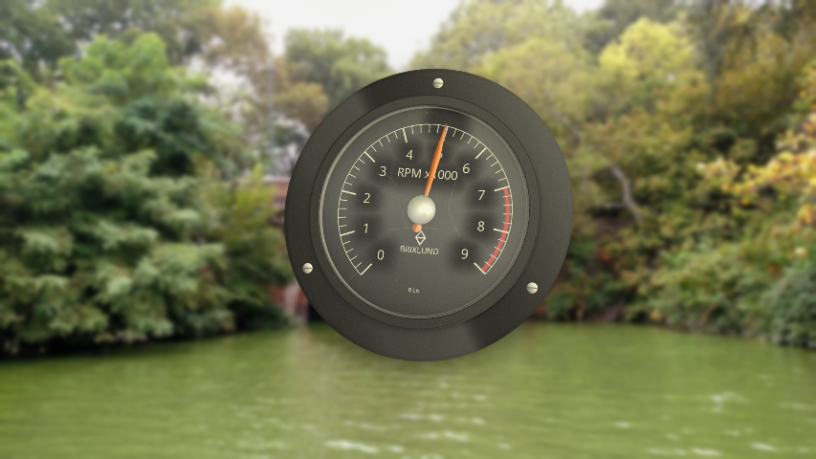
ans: {"value": 5000, "unit": "rpm"}
